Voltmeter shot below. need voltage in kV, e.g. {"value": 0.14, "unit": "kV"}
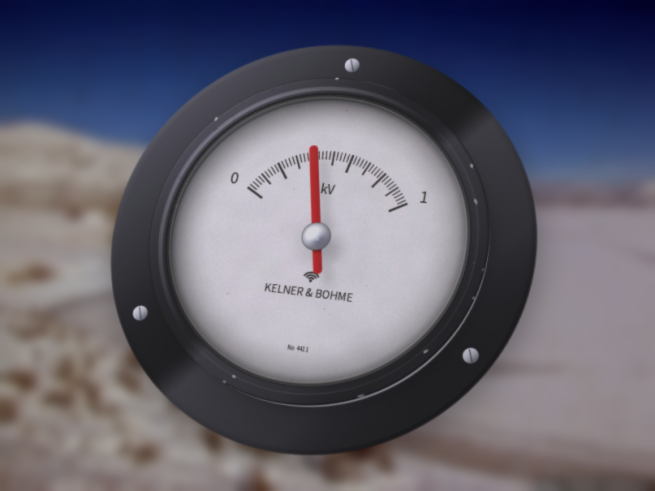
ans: {"value": 0.4, "unit": "kV"}
